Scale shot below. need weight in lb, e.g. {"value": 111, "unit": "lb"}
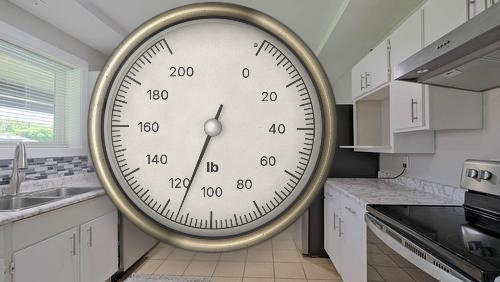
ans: {"value": 114, "unit": "lb"}
